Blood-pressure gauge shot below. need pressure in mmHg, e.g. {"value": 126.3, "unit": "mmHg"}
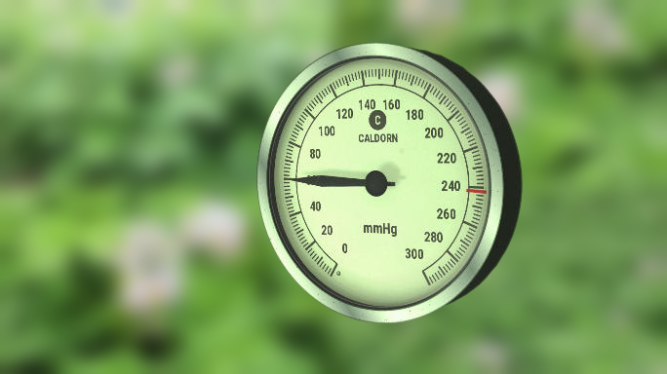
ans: {"value": 60, "unit": "mmHg"}
